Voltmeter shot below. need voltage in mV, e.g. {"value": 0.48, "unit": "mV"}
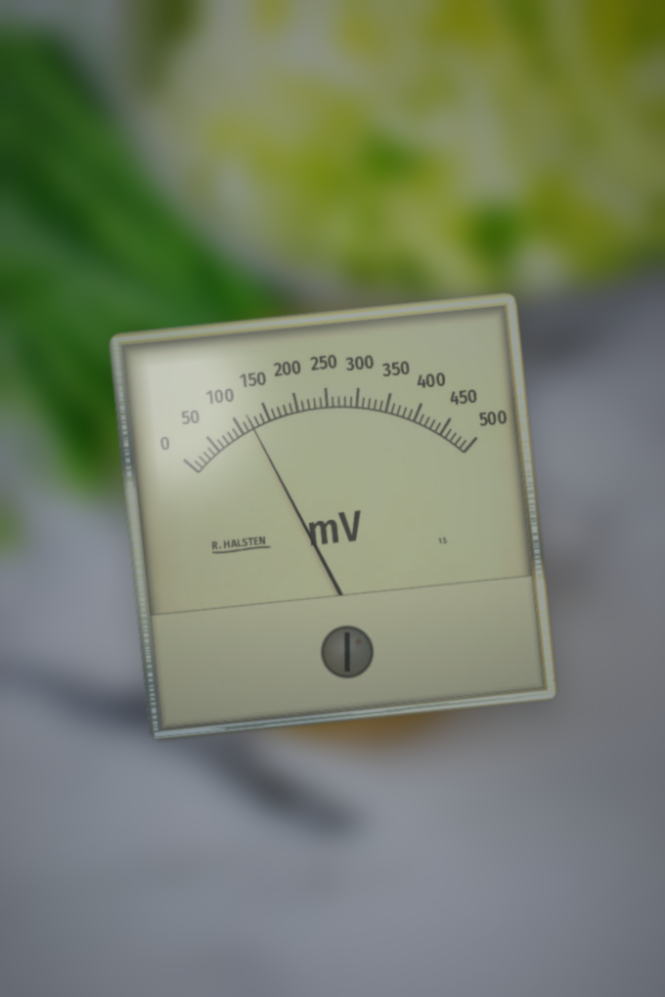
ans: {"value": 120, "unit": "mV"}
